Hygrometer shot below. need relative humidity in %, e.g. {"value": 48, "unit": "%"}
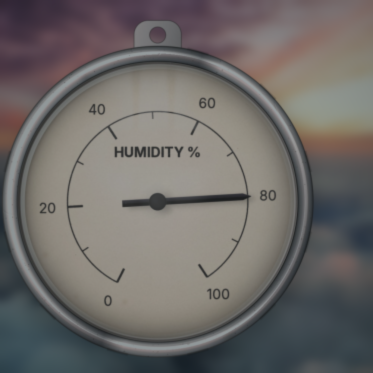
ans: {"value": 80, "unit": "%"}
